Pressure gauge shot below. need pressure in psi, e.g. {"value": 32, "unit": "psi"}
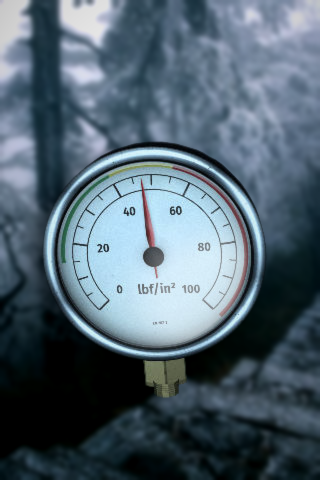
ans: {"value": 47.5, "unit": "psi"}
